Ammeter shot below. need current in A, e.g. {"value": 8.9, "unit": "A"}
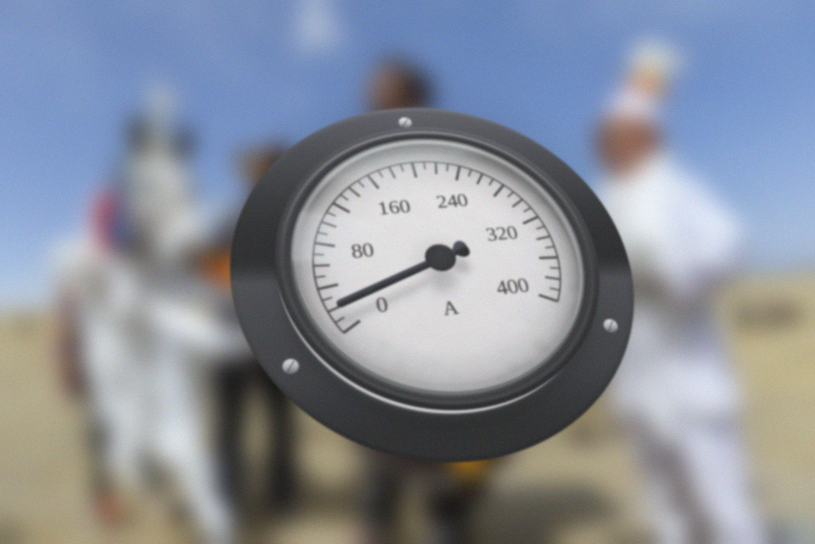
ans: {"value": 20, "unit": "A"}
